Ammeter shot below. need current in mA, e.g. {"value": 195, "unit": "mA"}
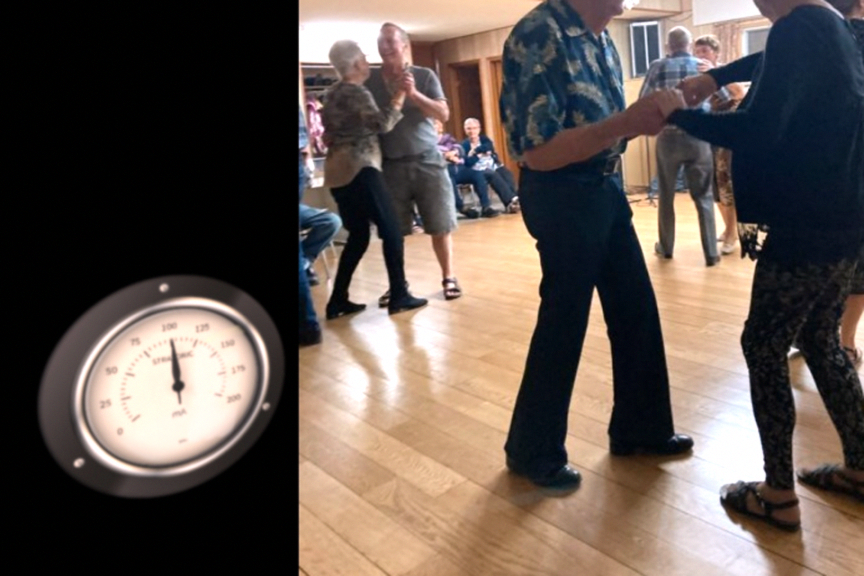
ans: {"value": 100, "unit": "mA"}
